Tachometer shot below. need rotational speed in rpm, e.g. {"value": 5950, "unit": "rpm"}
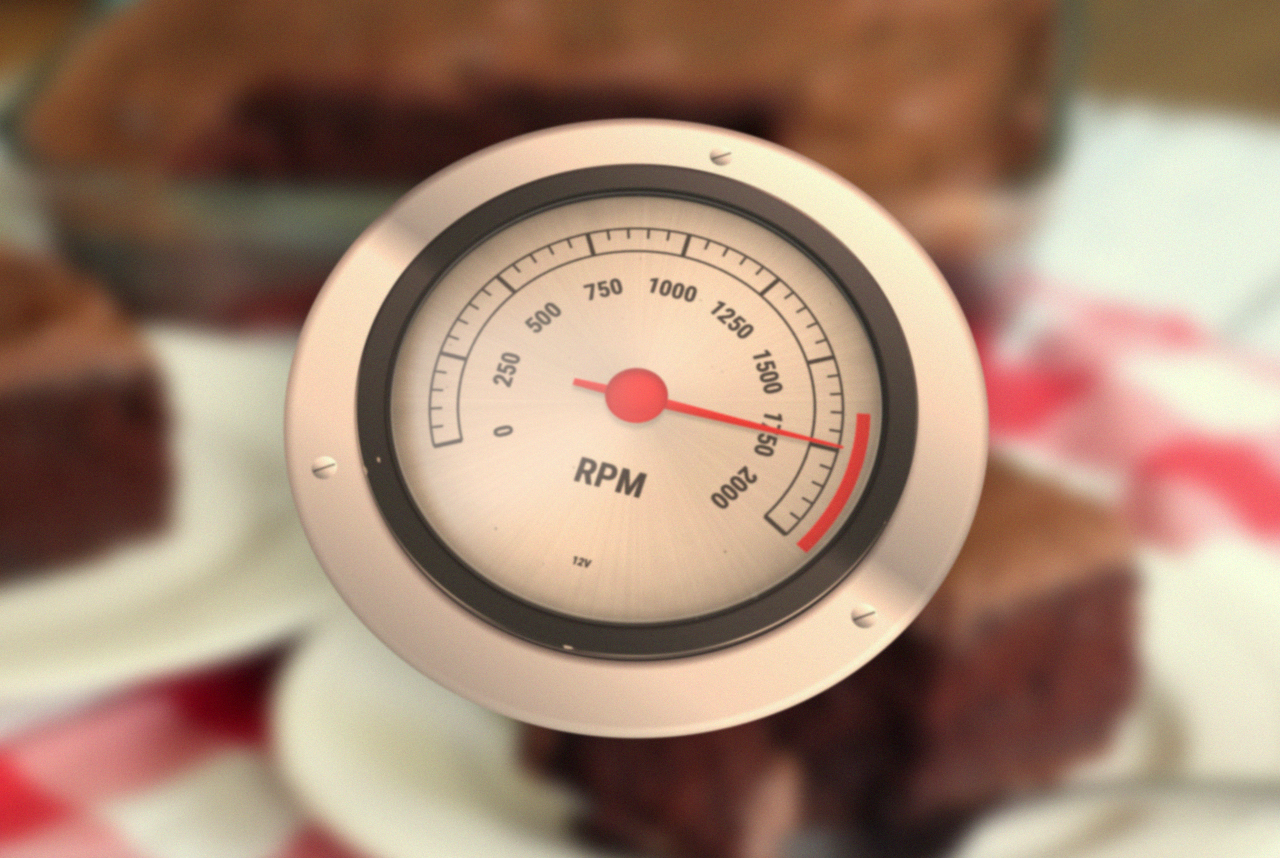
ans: {"value": 1750, "unit": "rpm"}
